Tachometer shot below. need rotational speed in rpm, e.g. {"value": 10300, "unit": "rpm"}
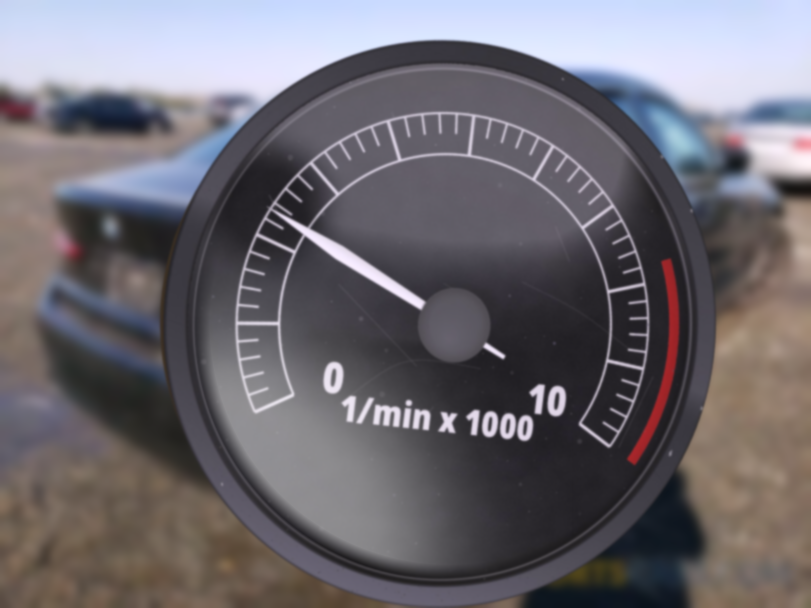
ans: {"value": 2300, "unit": "rpm"}
